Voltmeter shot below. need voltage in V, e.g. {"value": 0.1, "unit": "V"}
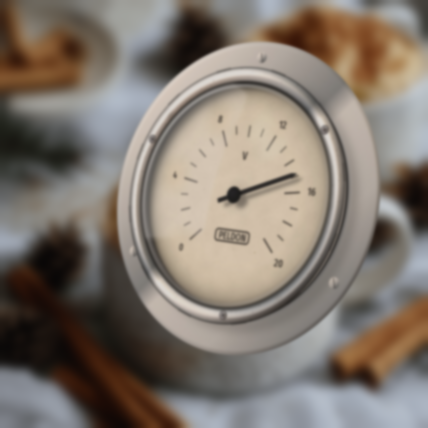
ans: {"value": 15, "unit": "V"}
